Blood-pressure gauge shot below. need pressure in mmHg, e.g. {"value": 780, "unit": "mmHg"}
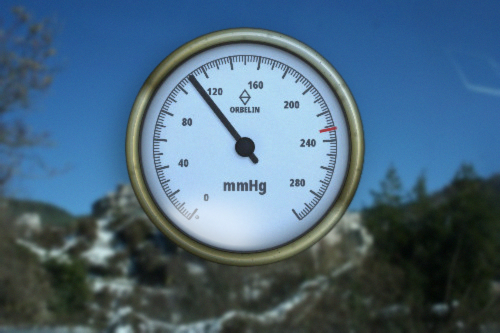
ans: {"value": 110, "unit": "mmHg"}
